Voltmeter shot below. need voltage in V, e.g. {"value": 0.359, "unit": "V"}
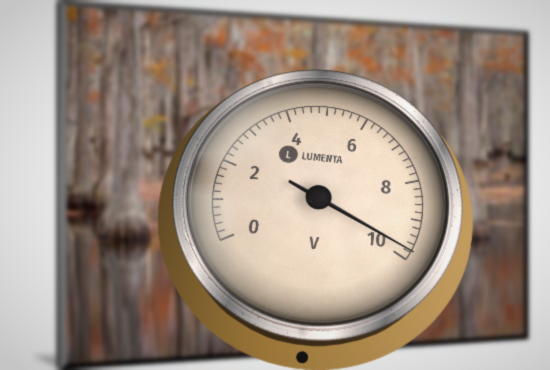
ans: {"value": 9.8, "unit": "V"}
